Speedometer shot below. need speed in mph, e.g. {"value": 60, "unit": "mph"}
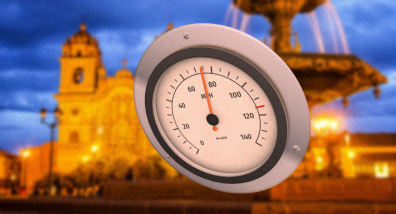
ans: {"value": 75, "unit": "mph"}
